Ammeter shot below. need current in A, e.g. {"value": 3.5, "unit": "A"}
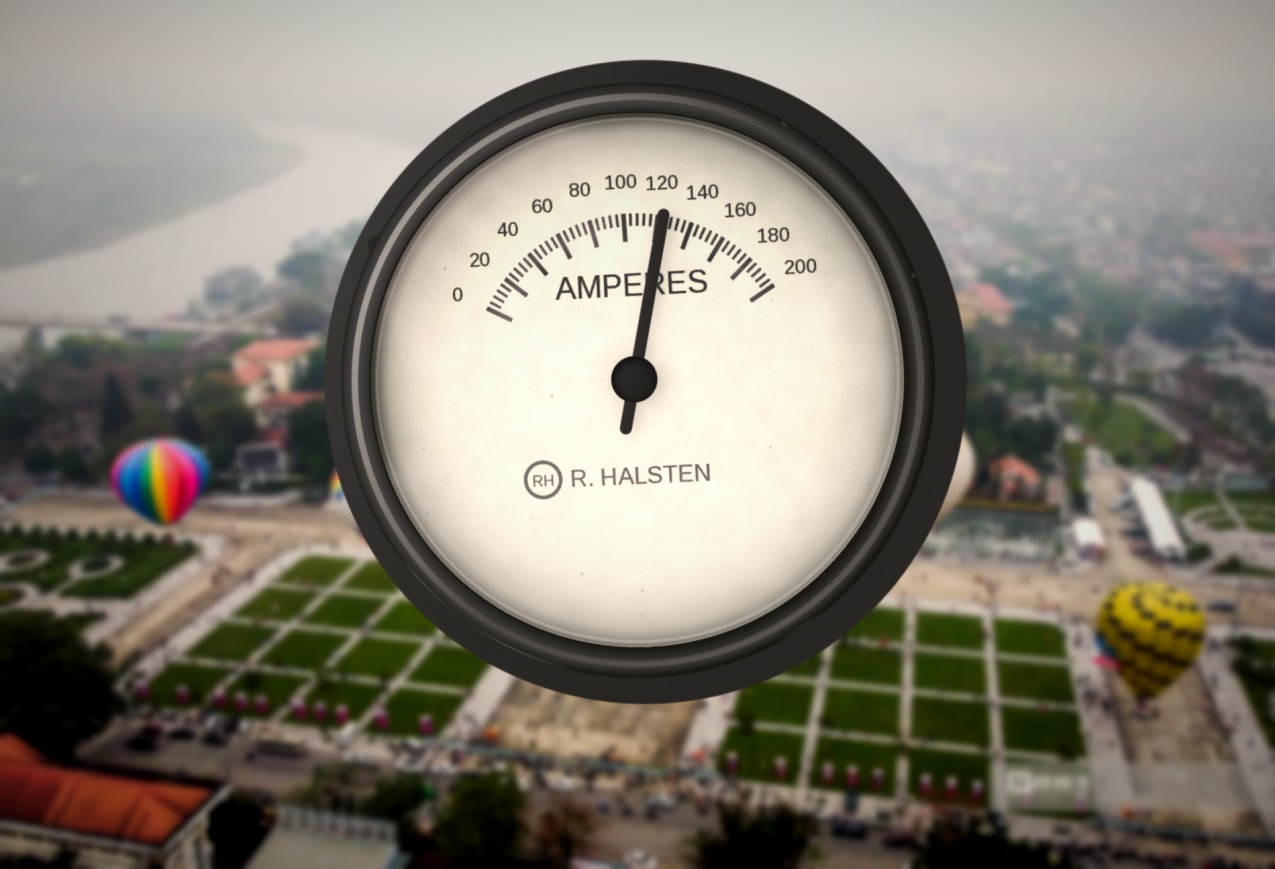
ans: {"value": 124, "unit": "A"}
